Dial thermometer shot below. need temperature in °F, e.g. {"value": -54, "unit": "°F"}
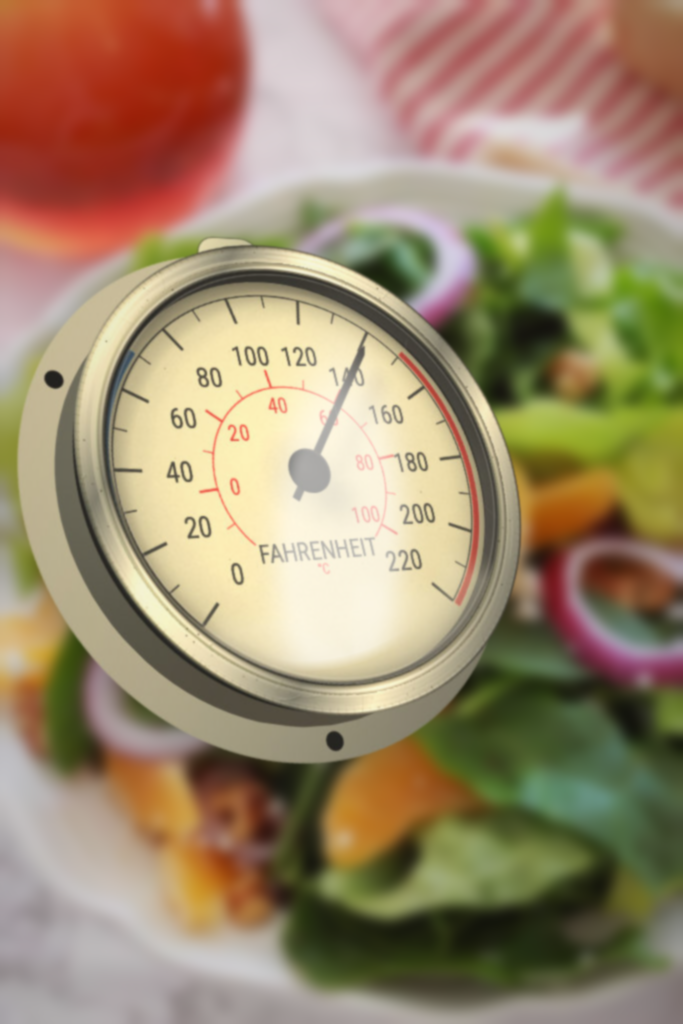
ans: {"value": 140, "unit": "°F"}
